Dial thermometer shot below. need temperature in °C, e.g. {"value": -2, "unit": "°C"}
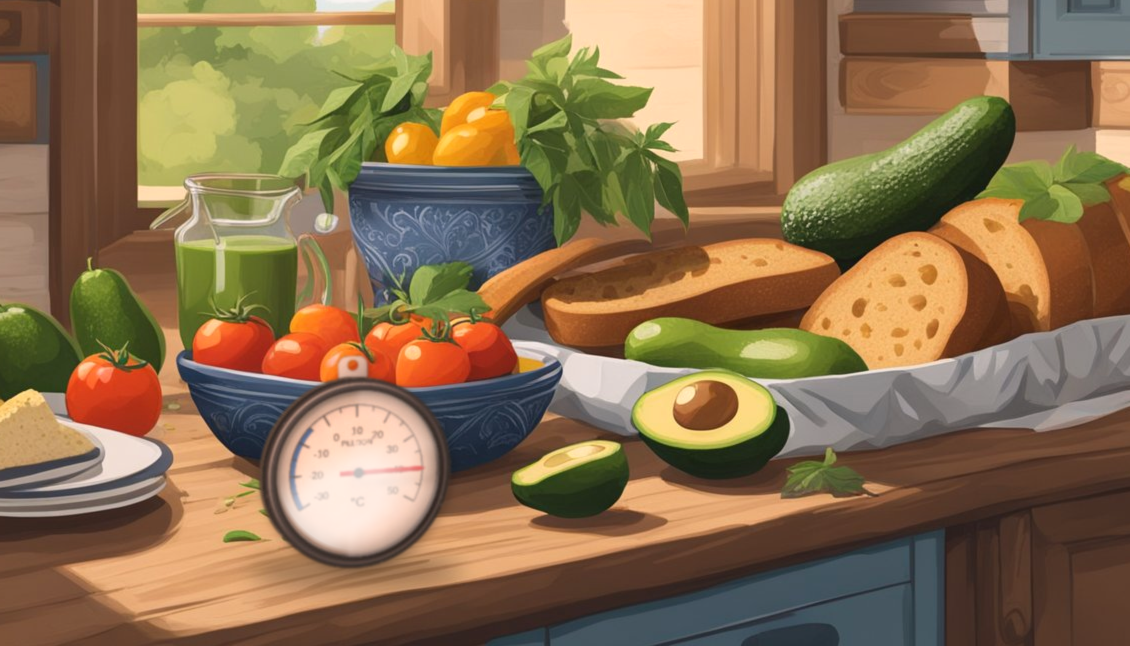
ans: {"value": 40, "unit": "°C"}
